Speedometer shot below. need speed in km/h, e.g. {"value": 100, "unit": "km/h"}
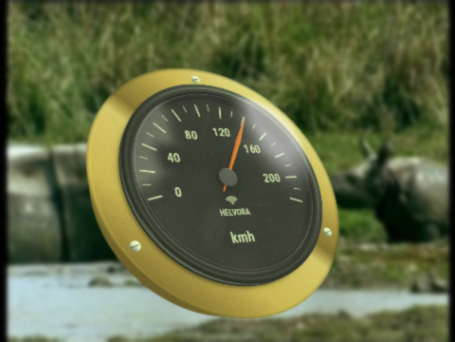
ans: {"value": 140, "unit": "km/h"}
